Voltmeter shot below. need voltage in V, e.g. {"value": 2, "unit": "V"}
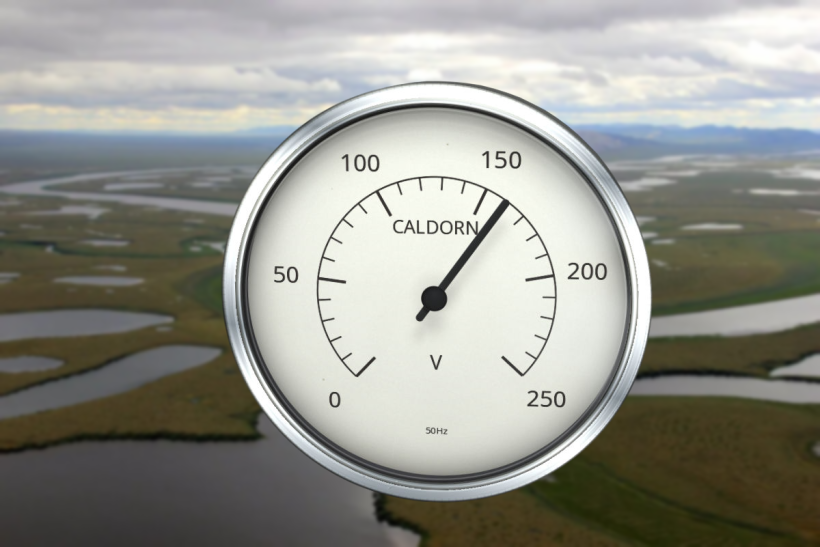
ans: {"value": 160, "unit": "V"}
